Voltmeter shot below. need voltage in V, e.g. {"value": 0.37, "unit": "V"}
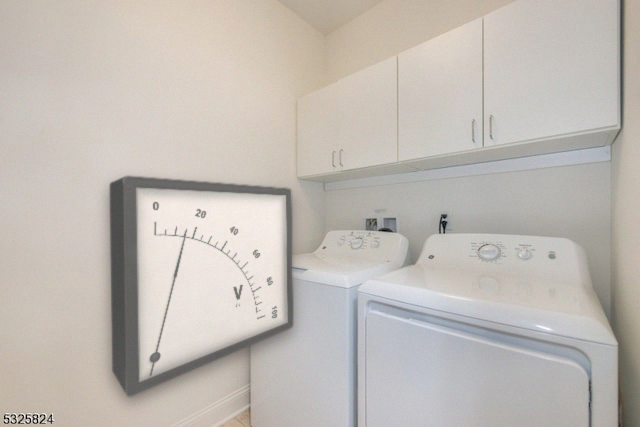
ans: {"value": 15, "unit": "V"}
